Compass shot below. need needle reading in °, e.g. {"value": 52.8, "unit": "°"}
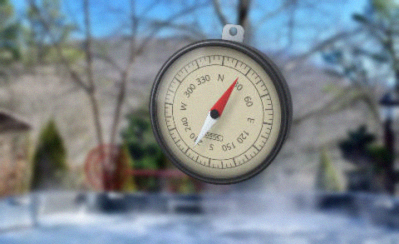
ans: {"value": 25, "unit": "°"}
